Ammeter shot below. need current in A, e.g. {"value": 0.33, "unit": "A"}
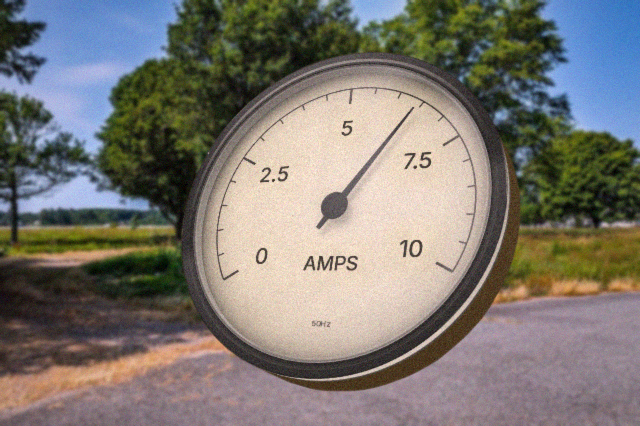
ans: {"value": 6.5, "unit": "A"}
